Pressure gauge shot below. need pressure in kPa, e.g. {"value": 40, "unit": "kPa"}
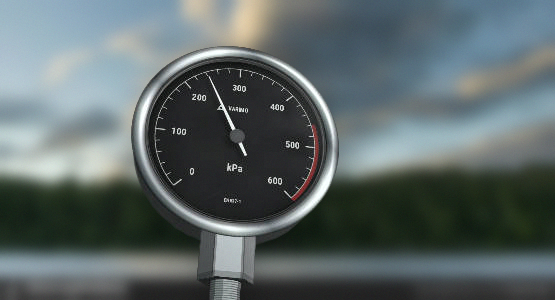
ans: {"value": 240, "unit": "kPa"}
